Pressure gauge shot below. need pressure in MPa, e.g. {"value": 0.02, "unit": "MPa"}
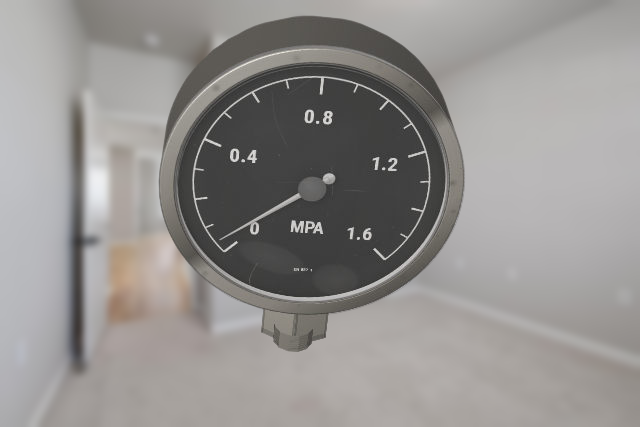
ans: {"value": 0.05, "unit": "MPa"}
